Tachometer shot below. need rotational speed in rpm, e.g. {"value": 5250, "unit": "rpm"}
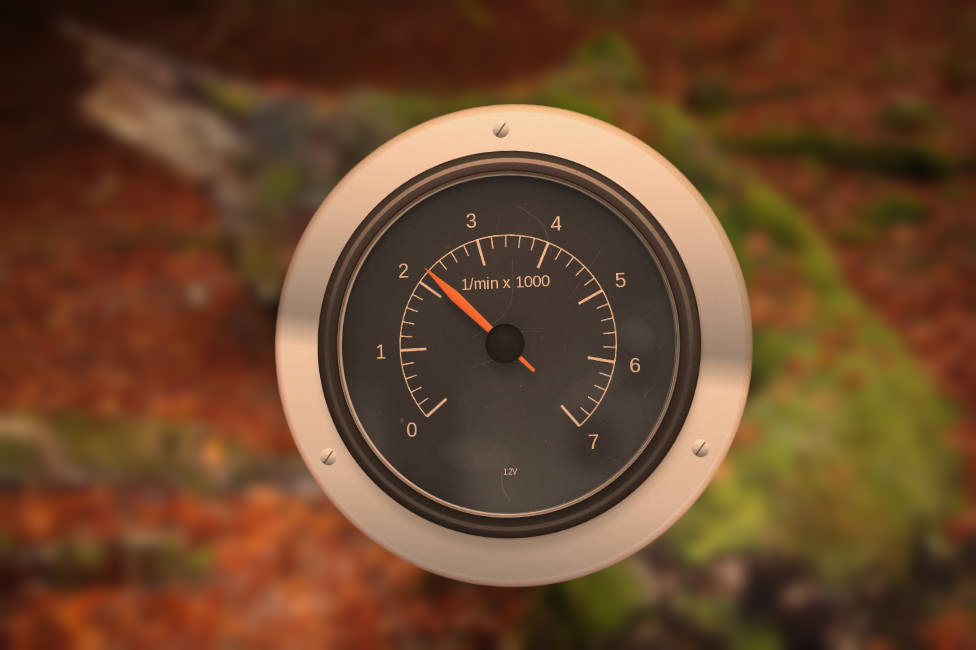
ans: {"value": 2200, "unit": "rpm"}
